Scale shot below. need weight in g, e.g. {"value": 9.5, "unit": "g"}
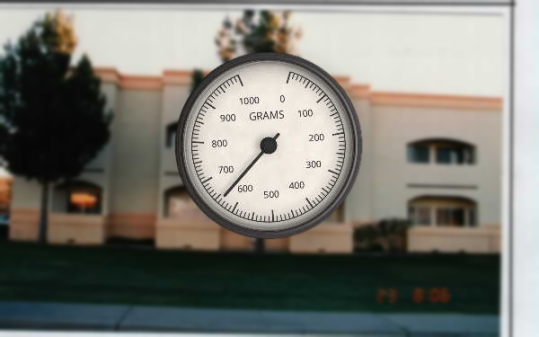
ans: {"value": 640, "unit": "g"}
